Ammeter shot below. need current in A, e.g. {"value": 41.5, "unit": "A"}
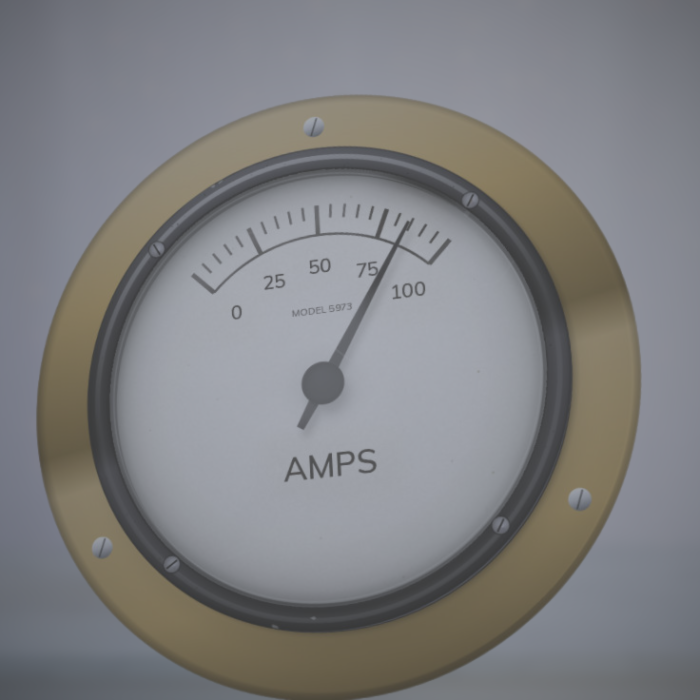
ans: {"value": 85, "unit": "A"}
